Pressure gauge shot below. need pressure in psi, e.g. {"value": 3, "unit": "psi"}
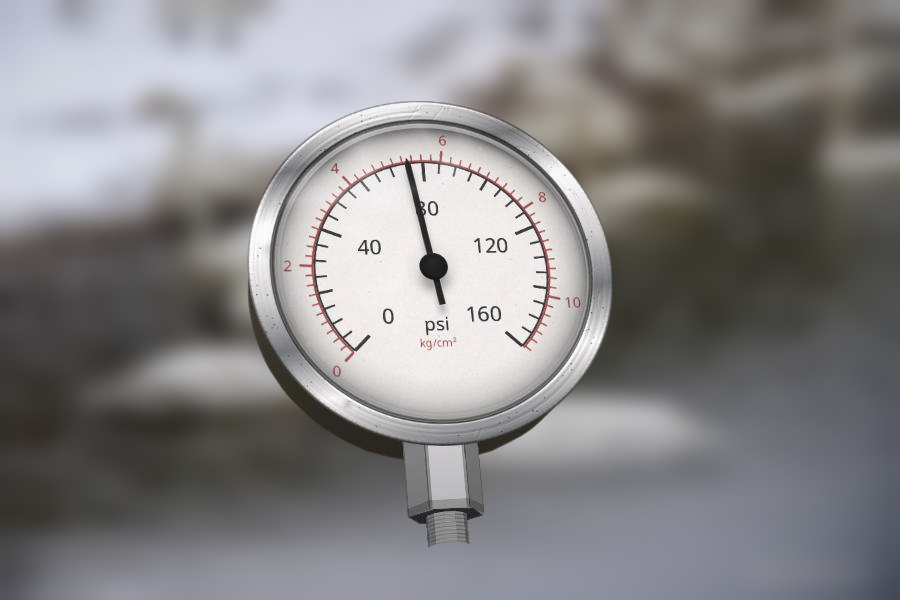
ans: {"value": 75, "unit": "psi"}
